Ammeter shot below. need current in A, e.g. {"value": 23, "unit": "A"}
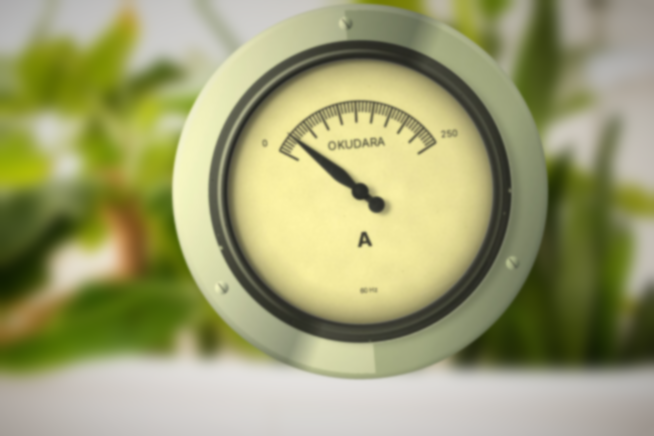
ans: {"value": 25, "unit": "A"}
